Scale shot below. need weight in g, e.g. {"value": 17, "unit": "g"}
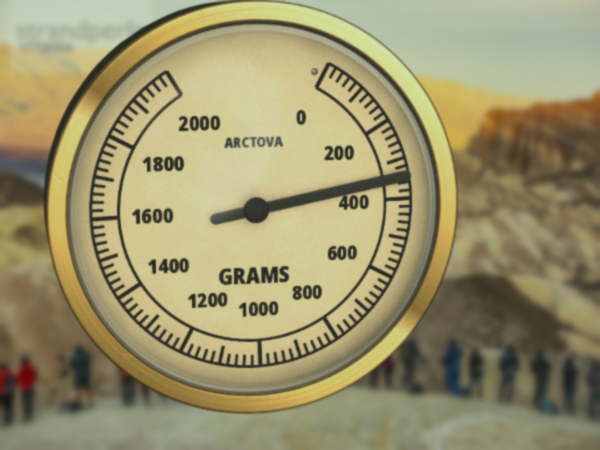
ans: {"value": 340, "unit": "g"}
